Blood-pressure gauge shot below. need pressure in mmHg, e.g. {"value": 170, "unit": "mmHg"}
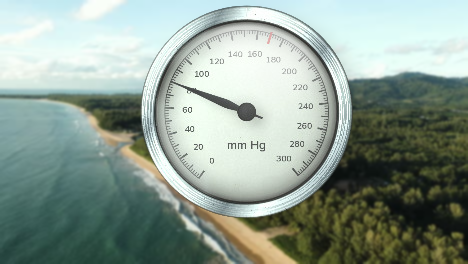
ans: {"value": 80, "unit": "mmHg"}
